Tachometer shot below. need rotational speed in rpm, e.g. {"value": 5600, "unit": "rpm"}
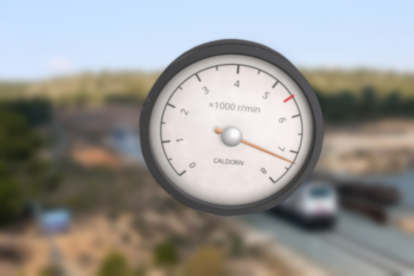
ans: {"value": 7250, "unit": "rpm"}
